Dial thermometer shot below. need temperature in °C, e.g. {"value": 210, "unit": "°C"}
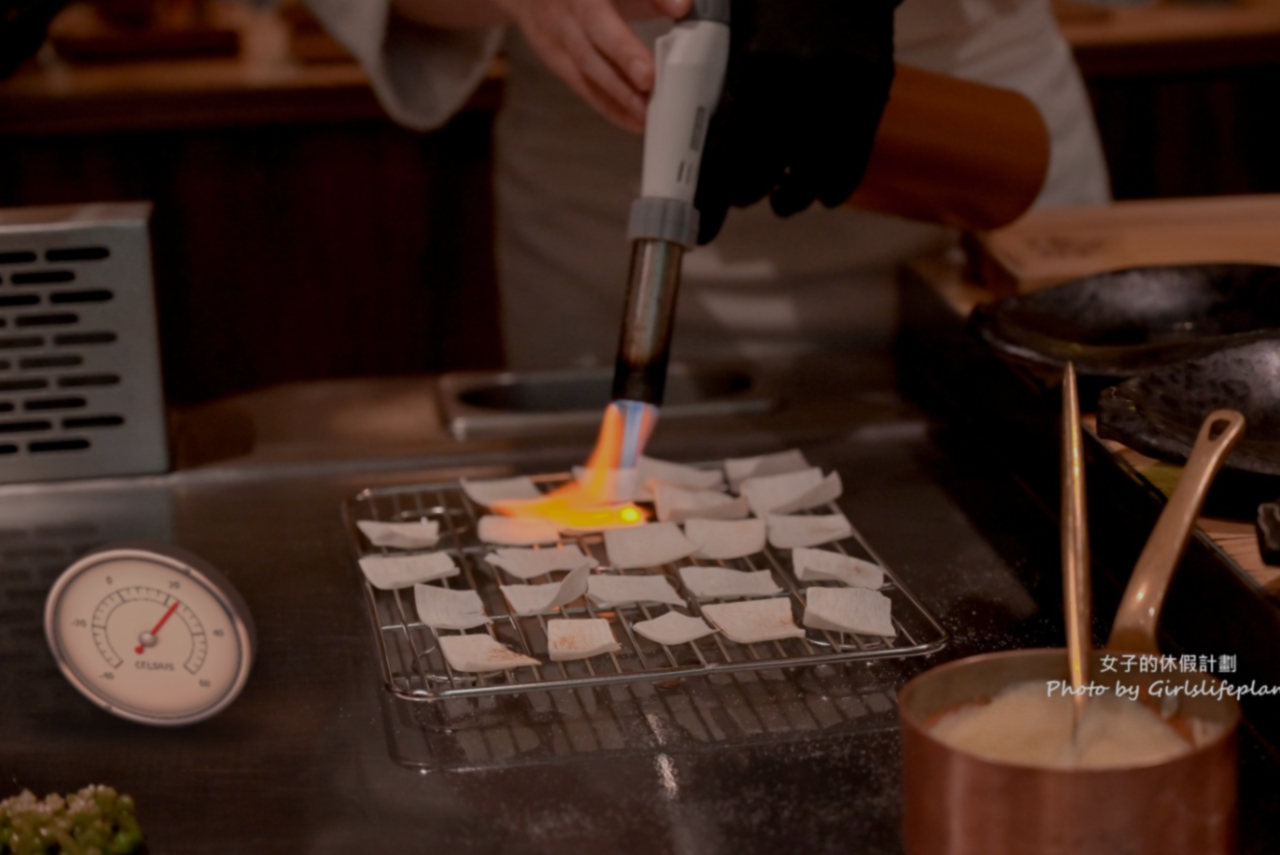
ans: {"value": 24, "unit": "°C"}
